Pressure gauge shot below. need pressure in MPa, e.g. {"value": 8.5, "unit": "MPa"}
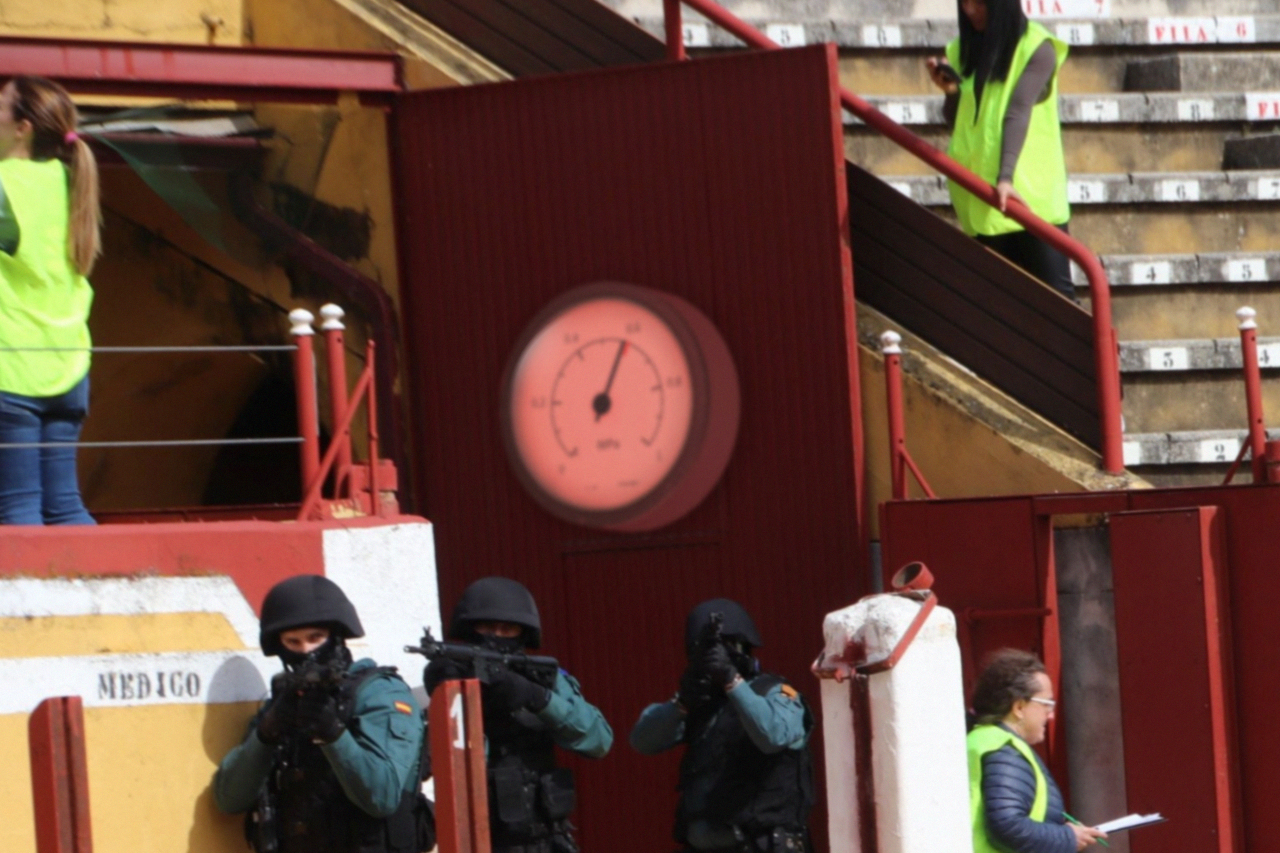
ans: {"value": 0.6, "unit": "MPa"}
